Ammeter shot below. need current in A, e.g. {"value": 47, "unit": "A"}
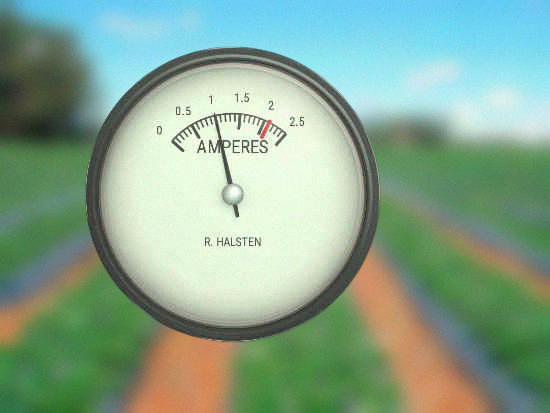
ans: {"value": 1, "unit": "A"}
